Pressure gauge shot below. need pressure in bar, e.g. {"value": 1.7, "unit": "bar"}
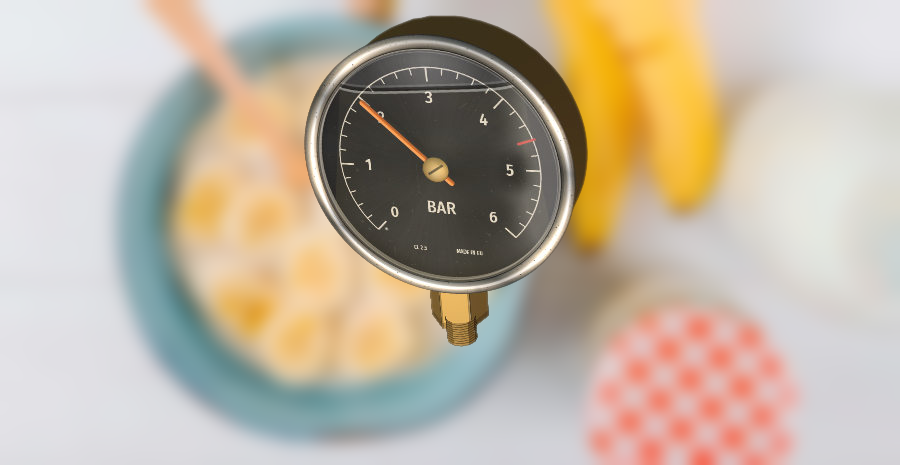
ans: {"value": 2, "unit": "bar"}
